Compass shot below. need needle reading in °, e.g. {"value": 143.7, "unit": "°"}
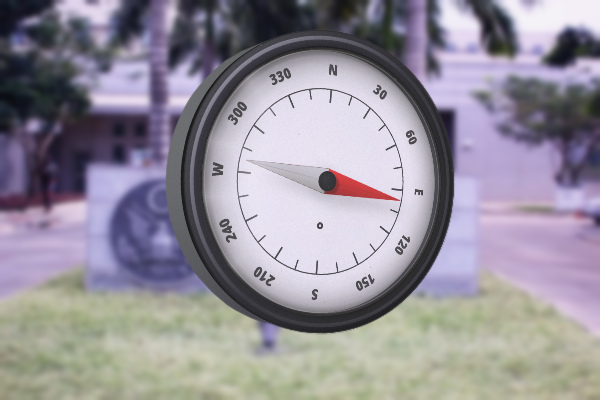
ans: {"value": 97.5, "unit": "°"}
